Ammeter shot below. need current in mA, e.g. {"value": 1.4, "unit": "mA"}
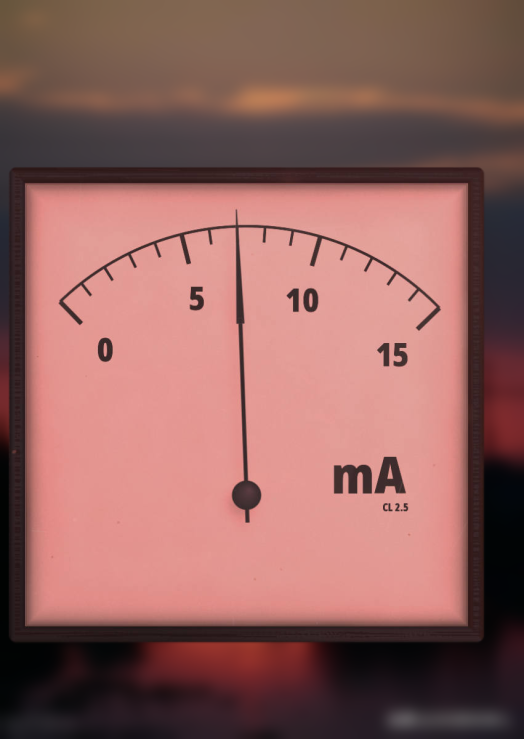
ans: {"value": 7, "unit": "mA"}
